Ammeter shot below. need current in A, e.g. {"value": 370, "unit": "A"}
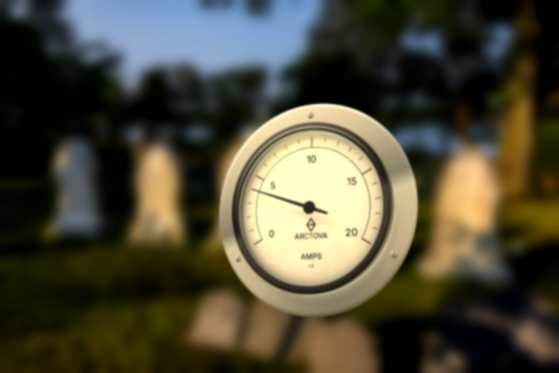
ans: {"value": 4, "unit": "A"}
